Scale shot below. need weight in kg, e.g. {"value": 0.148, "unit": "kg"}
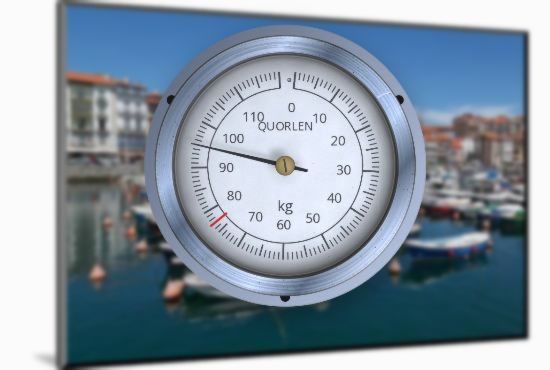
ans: {"value": 95, "unit": "kg"}
